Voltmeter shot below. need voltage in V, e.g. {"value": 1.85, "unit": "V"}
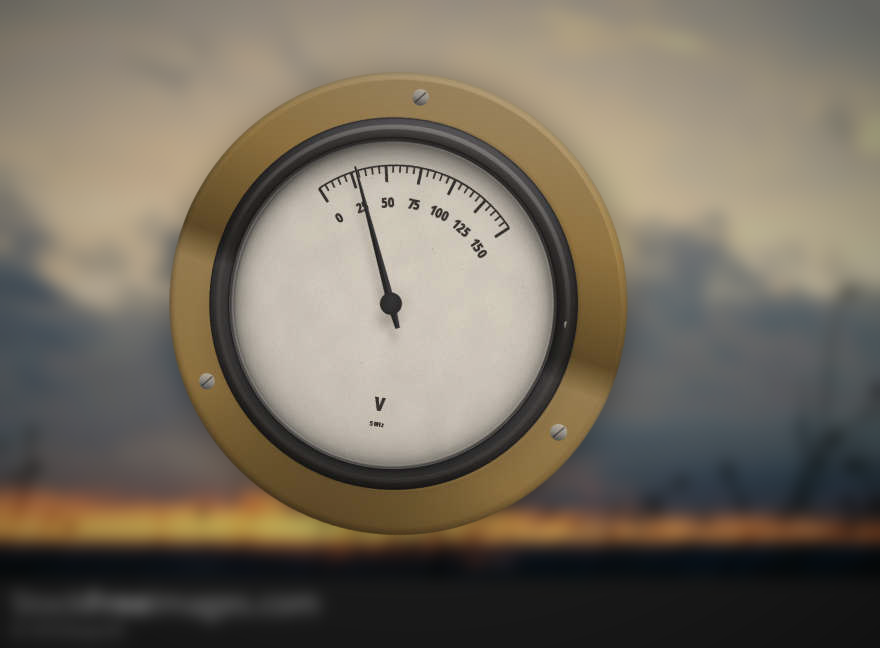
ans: {"value": 30, "unit": "V"}
